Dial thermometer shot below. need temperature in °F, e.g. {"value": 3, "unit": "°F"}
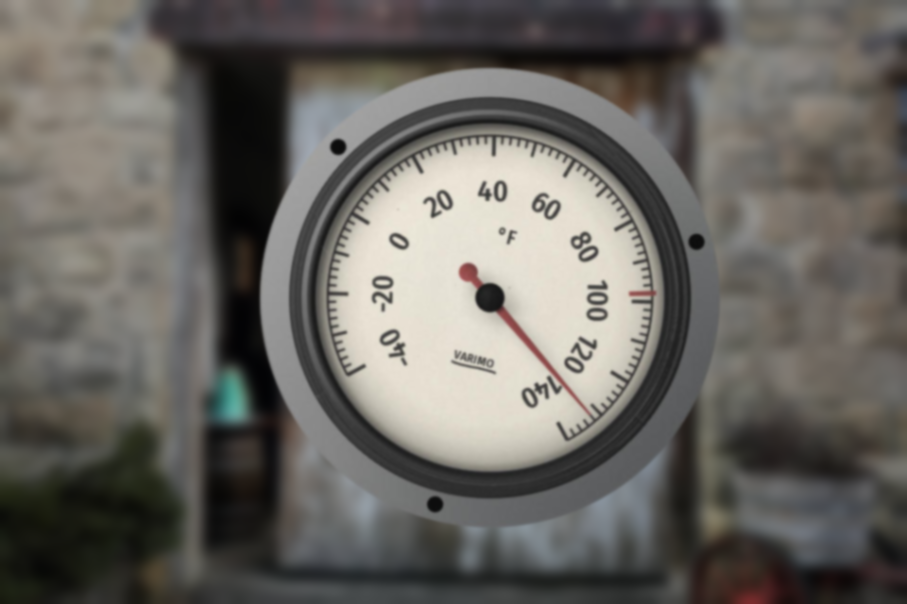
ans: {"value": 132, "unit": "°F"}
